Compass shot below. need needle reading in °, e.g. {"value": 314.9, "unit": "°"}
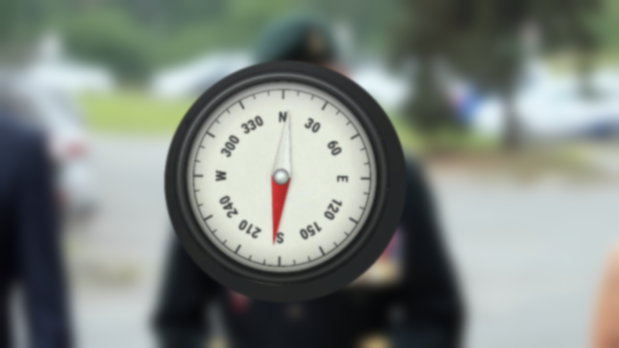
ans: {"value": 185, "unit": "°"}
